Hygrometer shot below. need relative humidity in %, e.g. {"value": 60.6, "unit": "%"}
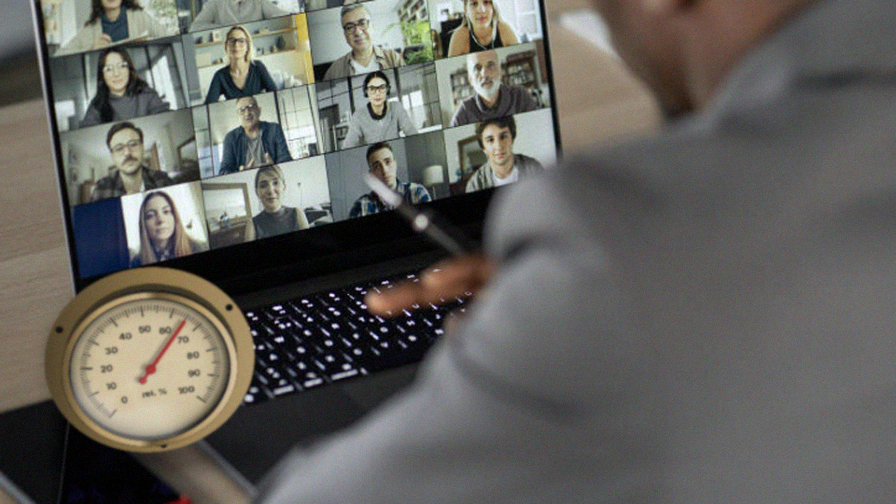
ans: {"value": 65, "unit": "%"}
